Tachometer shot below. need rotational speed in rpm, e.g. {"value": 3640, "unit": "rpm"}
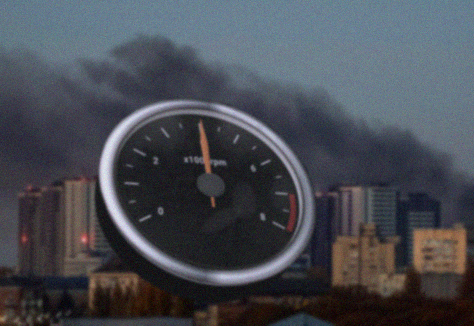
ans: {"value": 4000, "unit": "rpm"}
